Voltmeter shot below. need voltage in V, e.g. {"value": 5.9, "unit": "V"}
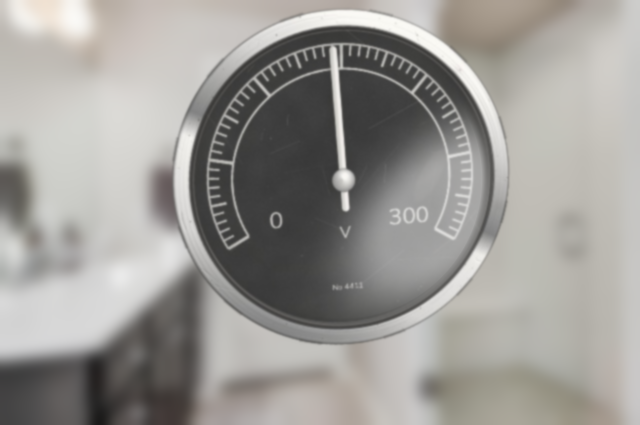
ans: {"value": 145, "unit": "V"}
